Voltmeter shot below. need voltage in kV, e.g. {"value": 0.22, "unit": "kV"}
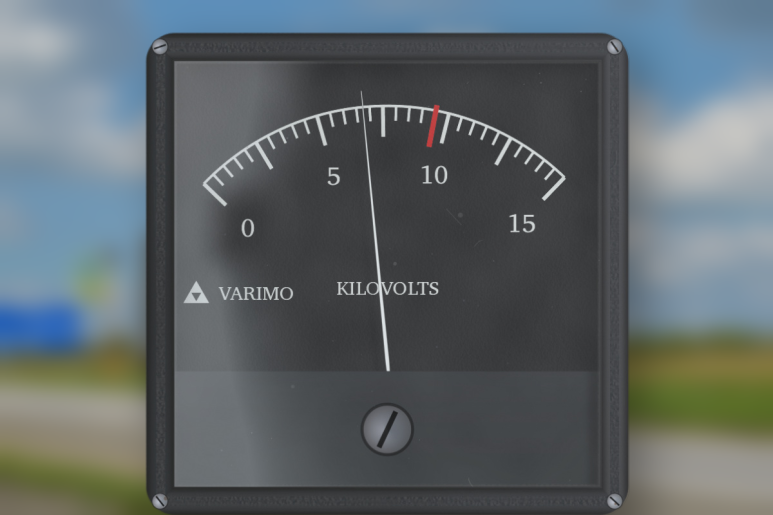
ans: {"value": 6.75, "unit": "kV"}
